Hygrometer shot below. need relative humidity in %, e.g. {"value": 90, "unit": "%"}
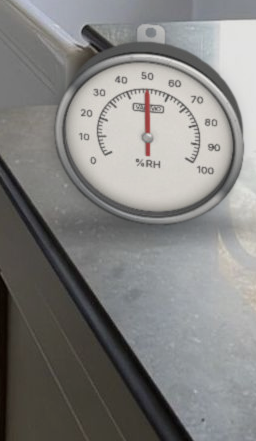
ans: {"value": 50, "unit": "%"}
